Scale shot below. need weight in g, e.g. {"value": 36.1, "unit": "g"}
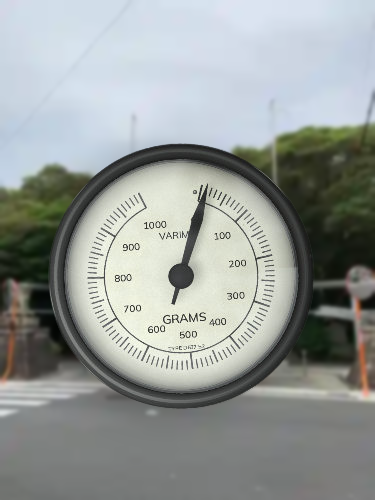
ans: {"value": 10, "unit": "g"}
